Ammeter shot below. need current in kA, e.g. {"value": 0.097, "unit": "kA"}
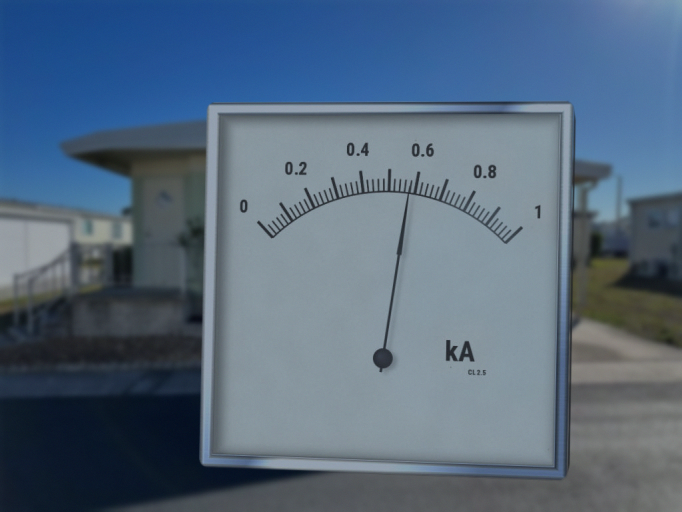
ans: {"value": 0.58, "unit": "kA"}
